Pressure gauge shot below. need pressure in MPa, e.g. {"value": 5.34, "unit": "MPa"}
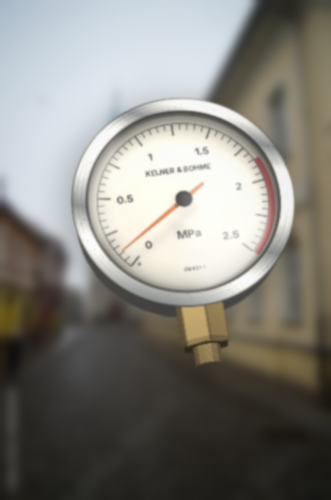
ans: {"value": 0.1, "unit": "MPa"}
